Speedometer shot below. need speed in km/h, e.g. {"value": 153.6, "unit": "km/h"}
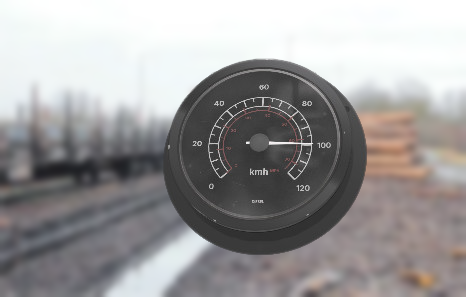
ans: {"value": 100, "unit": "km/h"}
